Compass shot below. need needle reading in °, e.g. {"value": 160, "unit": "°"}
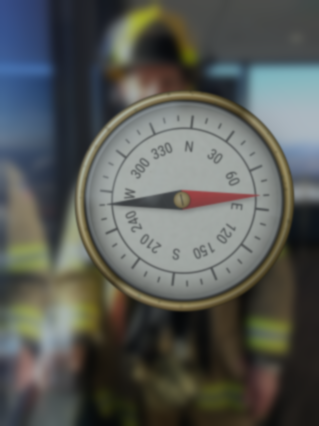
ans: {"value": 80, "unit": "°"}
